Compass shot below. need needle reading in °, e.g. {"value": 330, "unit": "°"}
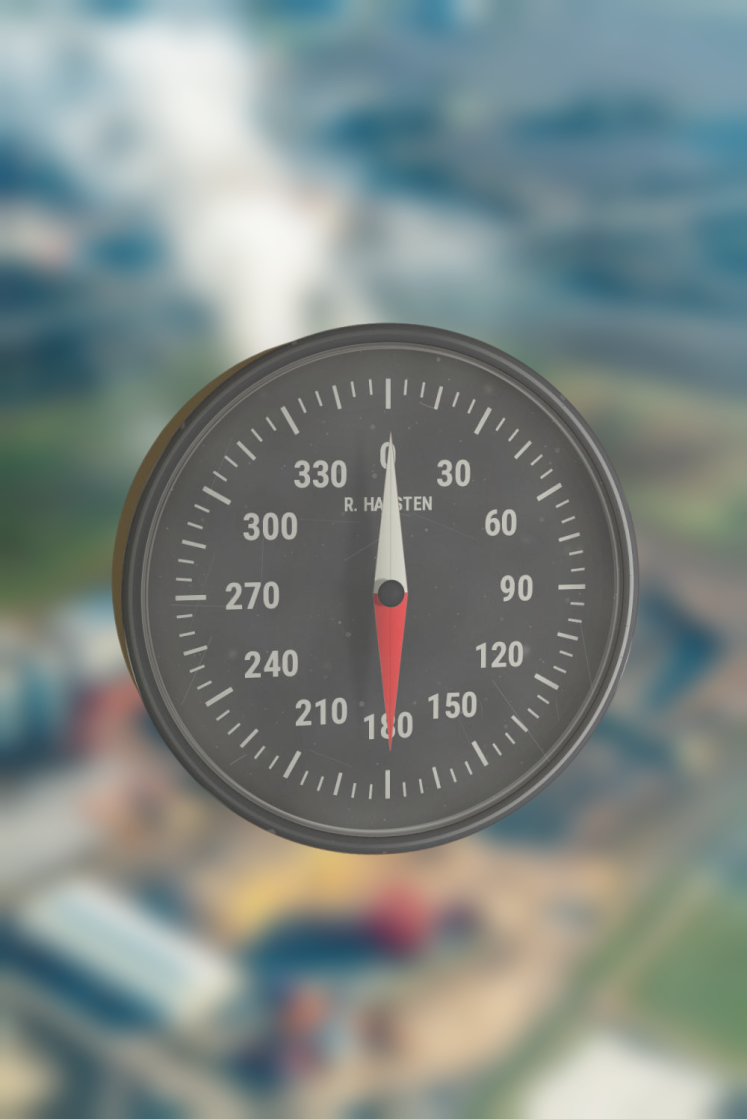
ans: {"value": 180, "unit": "°"}
